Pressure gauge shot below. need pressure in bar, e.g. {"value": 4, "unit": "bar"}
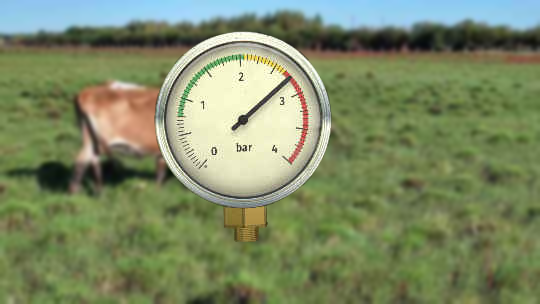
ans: {"value": 2.75, "unit": "bar"}
